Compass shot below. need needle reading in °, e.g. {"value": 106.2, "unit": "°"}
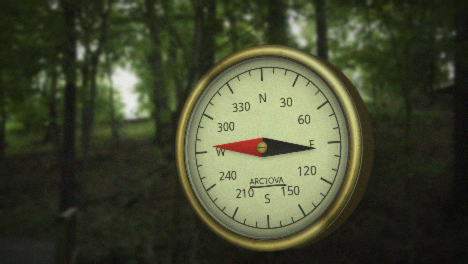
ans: {"value": 275, "unit": "°"}
